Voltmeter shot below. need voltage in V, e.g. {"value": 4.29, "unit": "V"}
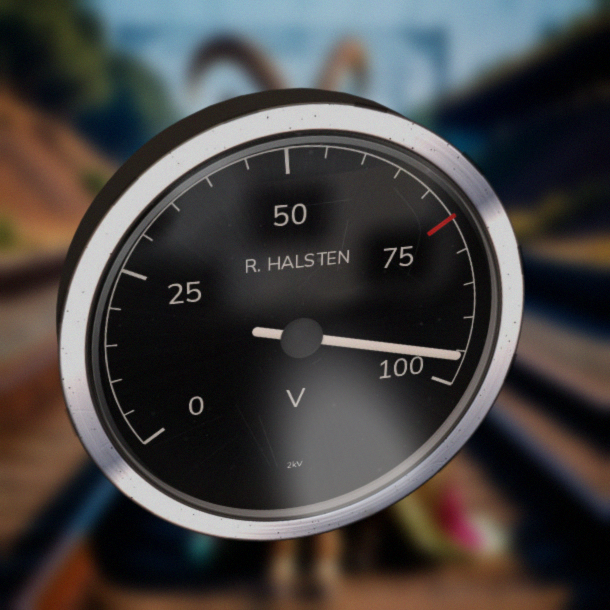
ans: {"value": 95, "unit": "V"}
